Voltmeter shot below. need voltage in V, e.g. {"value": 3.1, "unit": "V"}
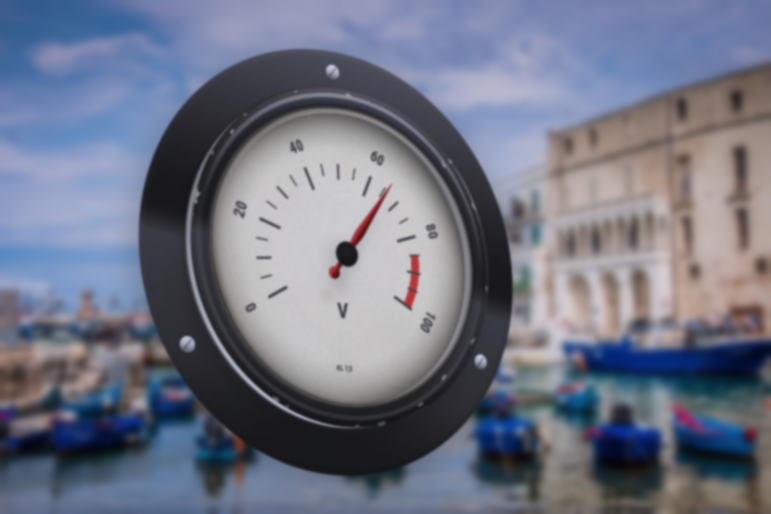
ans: {"value": 65, "unit": "V"}
